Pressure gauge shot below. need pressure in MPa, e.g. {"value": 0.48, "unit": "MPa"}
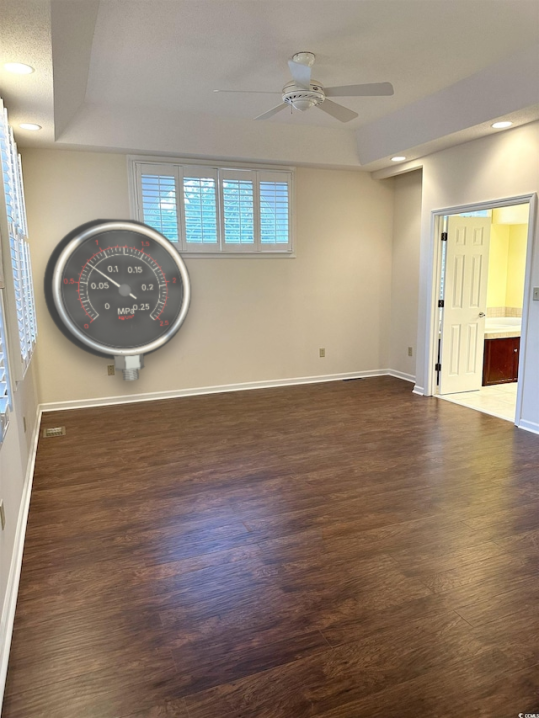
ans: {"value": 0.075, "unit": "MPa"}
